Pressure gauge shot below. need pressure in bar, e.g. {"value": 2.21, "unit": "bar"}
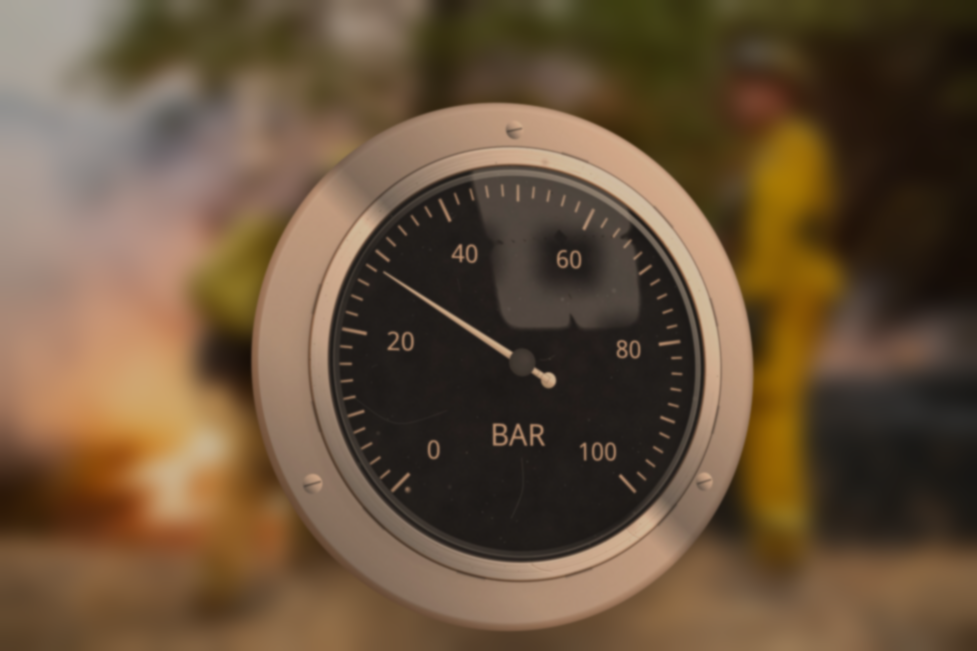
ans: {"value": 28, "unit": "bar"}
